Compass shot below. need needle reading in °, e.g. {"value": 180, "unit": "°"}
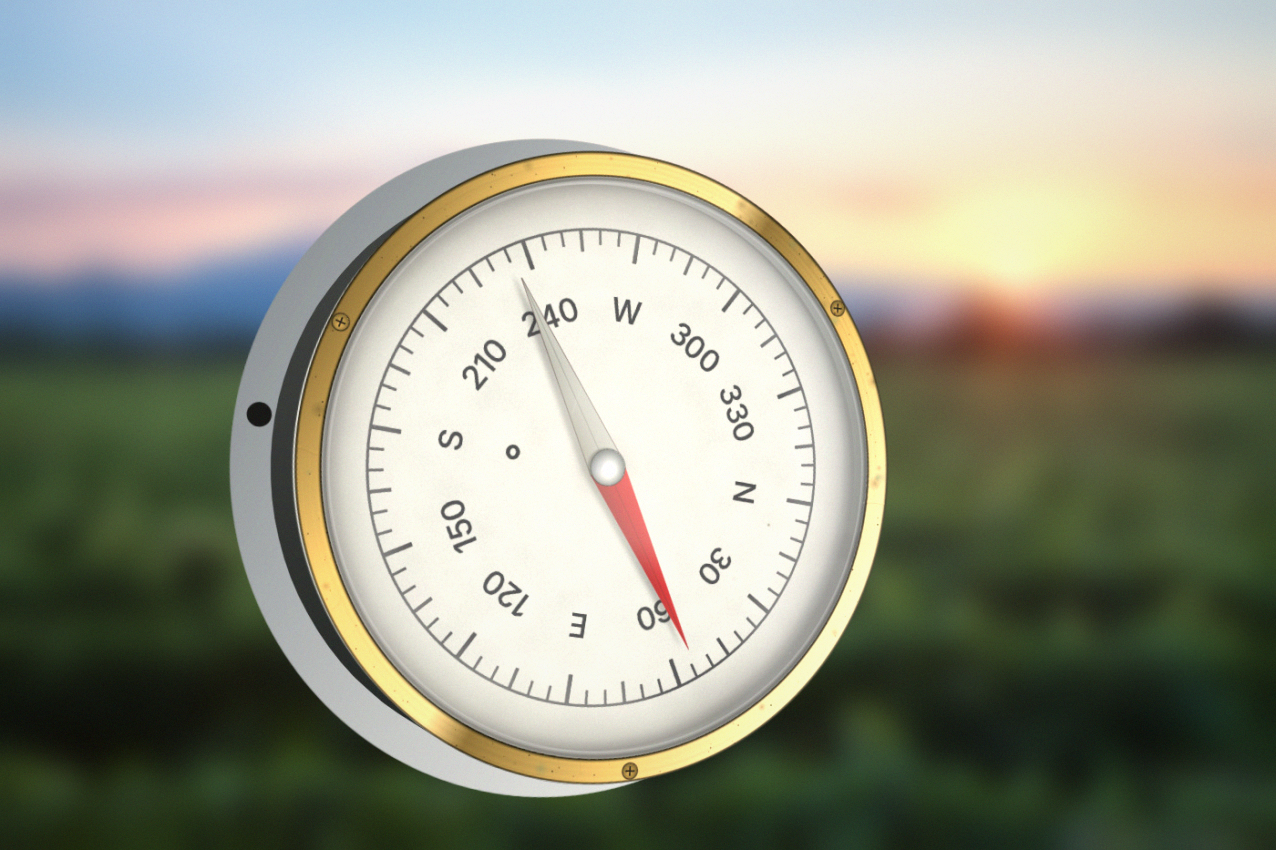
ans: {"value": 55, "unit": "°"}
